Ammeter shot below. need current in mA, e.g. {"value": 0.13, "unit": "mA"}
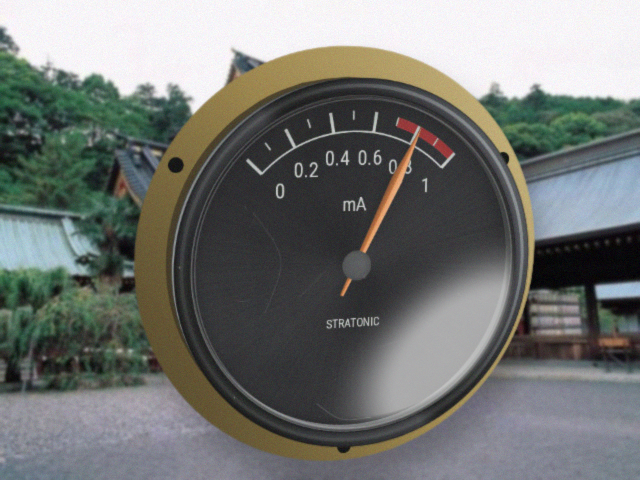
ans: {"value": 0.8, "unit": "mA"}
